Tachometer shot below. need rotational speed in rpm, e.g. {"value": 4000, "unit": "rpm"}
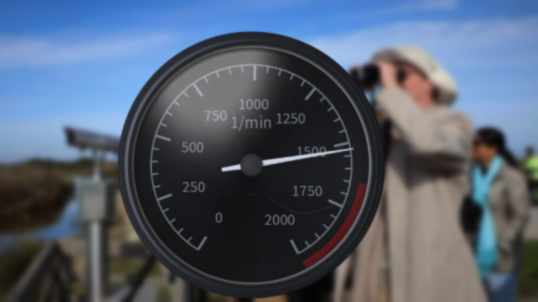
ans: {"value": 1525, "unit": "rpm"}
